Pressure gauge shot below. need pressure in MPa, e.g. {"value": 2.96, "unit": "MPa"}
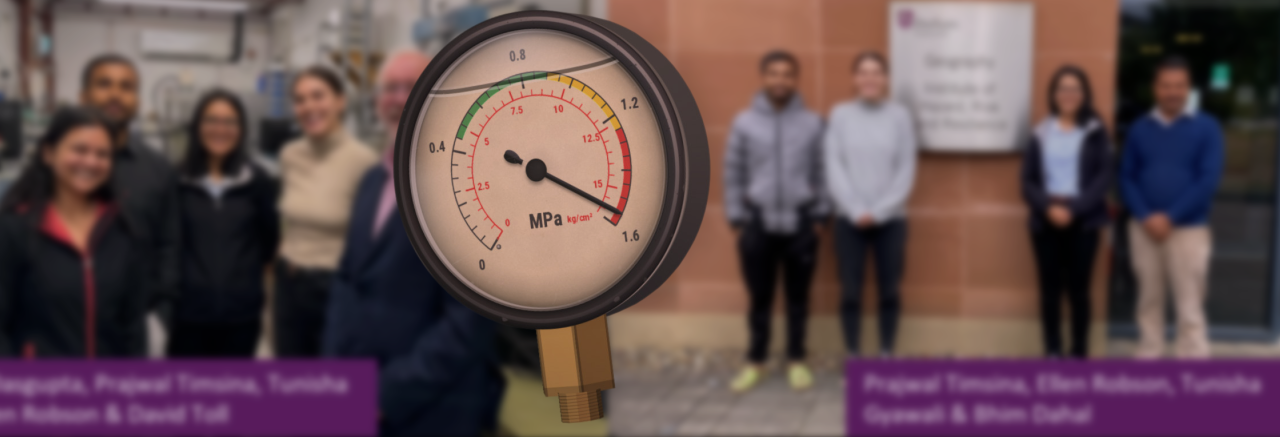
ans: {"value": 1.55, "unit": "MPa"}
